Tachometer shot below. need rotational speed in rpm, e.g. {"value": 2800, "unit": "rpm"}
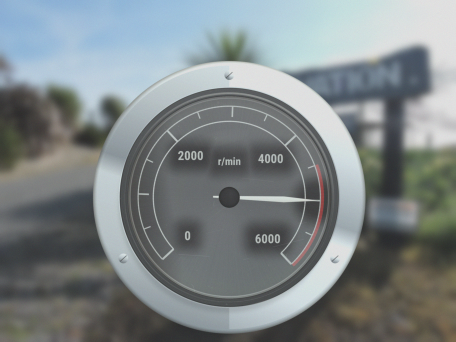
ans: {"value": 5000, "unit": "rpm"}
